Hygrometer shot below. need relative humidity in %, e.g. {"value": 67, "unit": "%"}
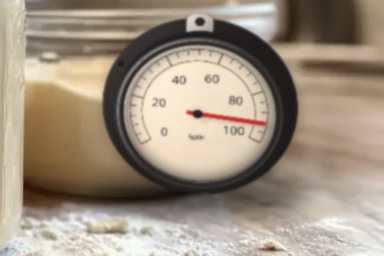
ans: {"value": 92, "unit": "%"}
